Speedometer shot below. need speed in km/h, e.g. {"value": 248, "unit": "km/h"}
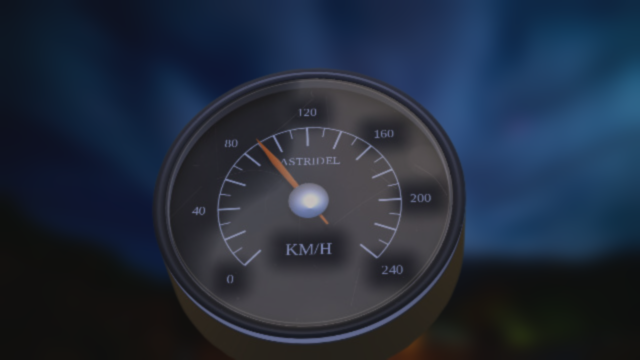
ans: {"value": 90, "unit": "km/h"}
